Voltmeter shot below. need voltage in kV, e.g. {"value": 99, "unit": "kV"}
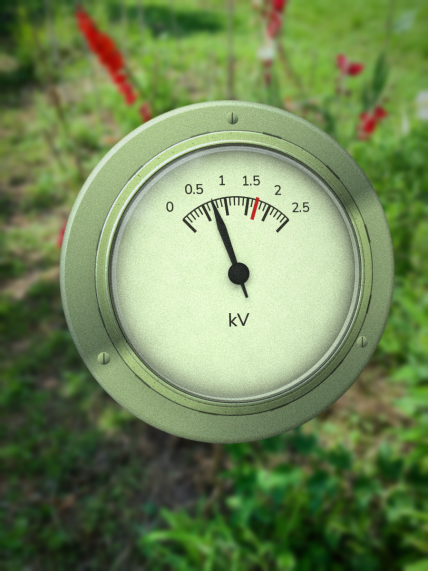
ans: {"value": 0.7, "unit": "kV"}
